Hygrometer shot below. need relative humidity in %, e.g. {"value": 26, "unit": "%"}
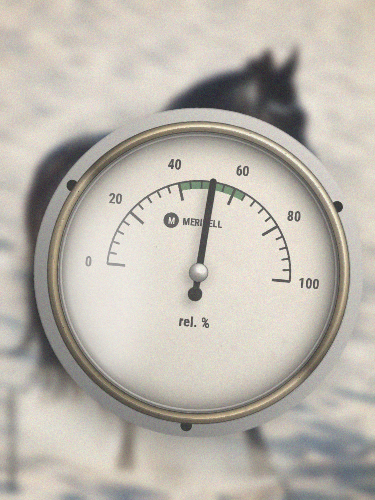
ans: {"value": 52, "unit": "%"}
